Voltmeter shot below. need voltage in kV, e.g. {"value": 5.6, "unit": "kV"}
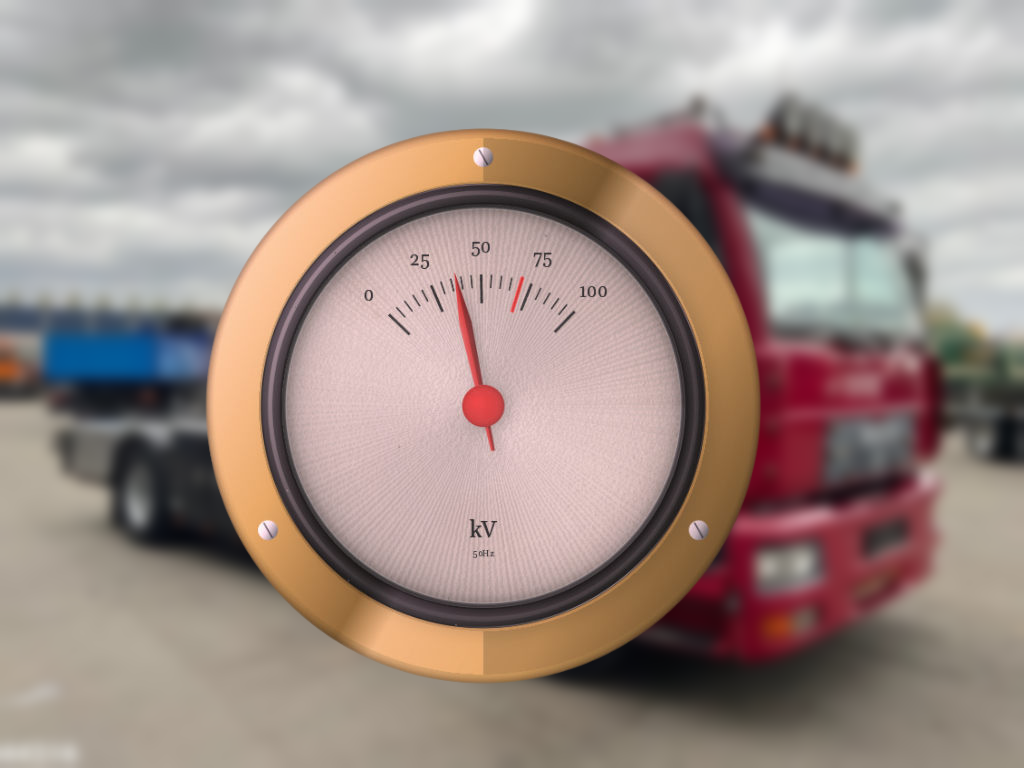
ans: {"value": 37.5, "unit": "kV"}
